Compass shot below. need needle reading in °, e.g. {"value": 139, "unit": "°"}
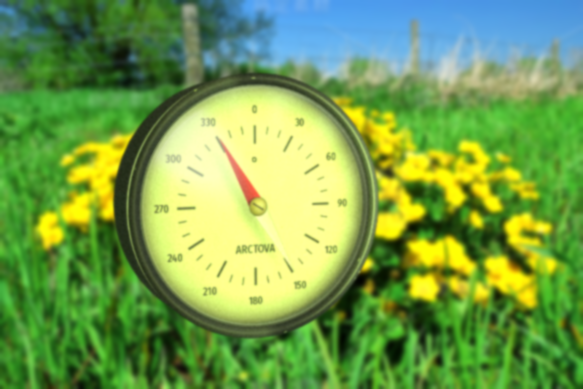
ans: {"value": 330, "unit": "°"}
